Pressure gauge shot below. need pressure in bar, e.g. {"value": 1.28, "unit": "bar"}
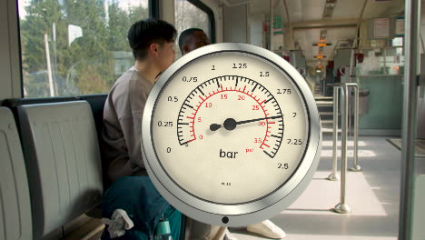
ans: {"value": 2, "unit": "bar"}
